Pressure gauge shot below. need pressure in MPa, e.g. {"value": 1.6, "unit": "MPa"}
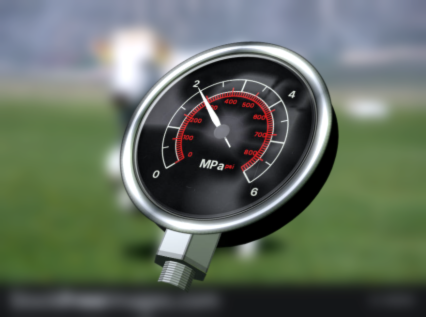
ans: {"value": 2, "unit": "MPa"}
